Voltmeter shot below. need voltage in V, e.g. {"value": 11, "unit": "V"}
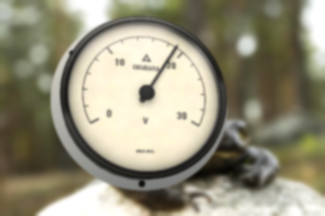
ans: {"value": 19, "unit": "V"}
